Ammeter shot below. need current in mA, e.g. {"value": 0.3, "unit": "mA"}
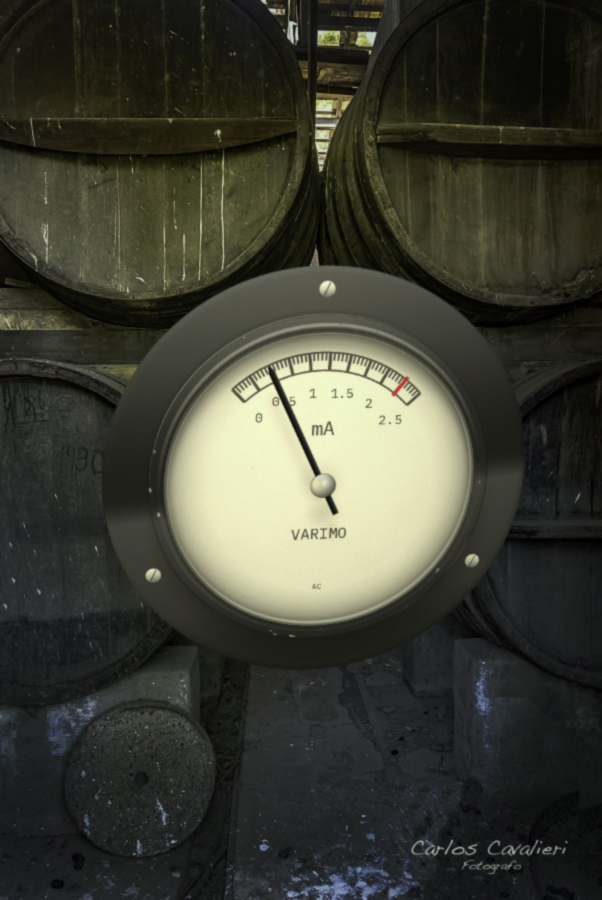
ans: {"value": 0.5, "unit": "mA"}
